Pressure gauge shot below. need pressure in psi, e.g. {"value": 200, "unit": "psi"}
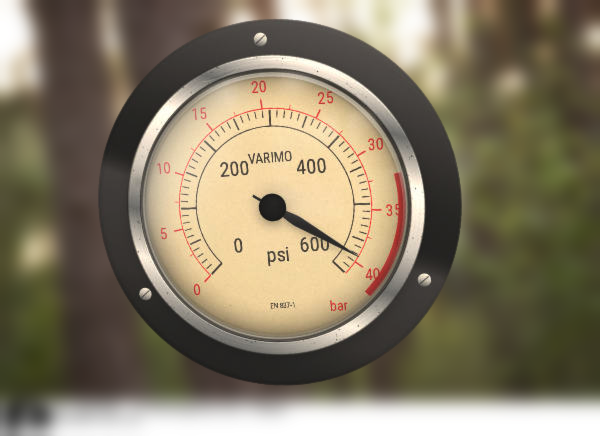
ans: {"value": 570, "unit": "psi"}
